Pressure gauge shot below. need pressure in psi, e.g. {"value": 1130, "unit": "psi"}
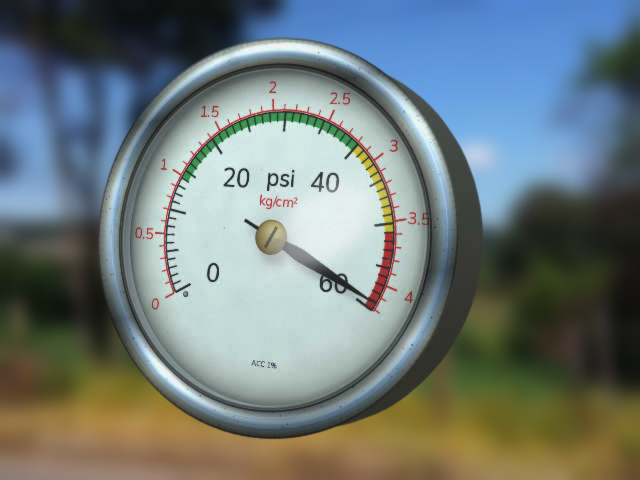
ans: {"value": 59, "unit": "psi"}
